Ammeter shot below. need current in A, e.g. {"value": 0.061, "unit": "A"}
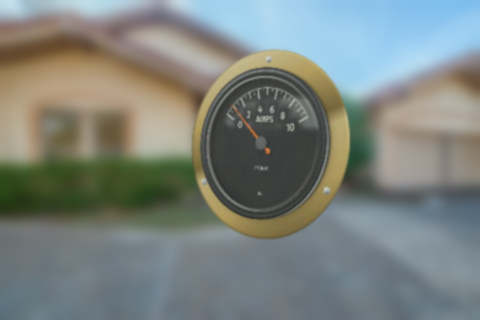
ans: {"value": 1, "unit": "A"}
